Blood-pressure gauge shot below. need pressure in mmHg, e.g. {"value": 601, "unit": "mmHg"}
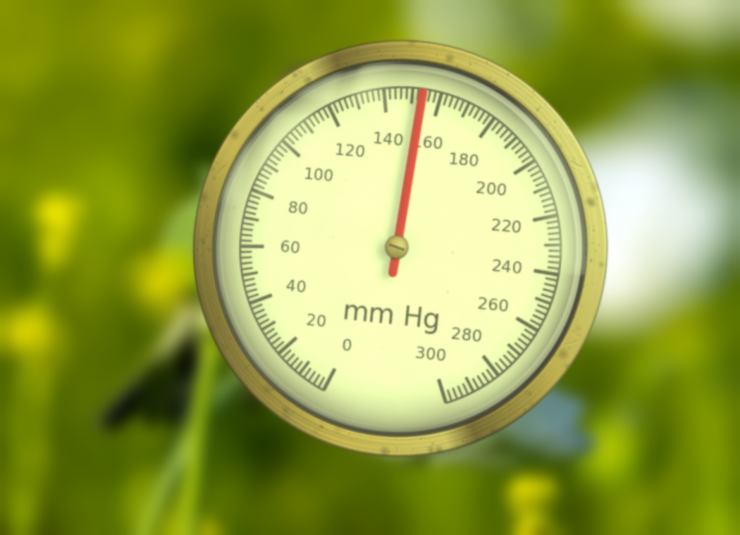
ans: {"value": 154, "unit": "mmHg"}
